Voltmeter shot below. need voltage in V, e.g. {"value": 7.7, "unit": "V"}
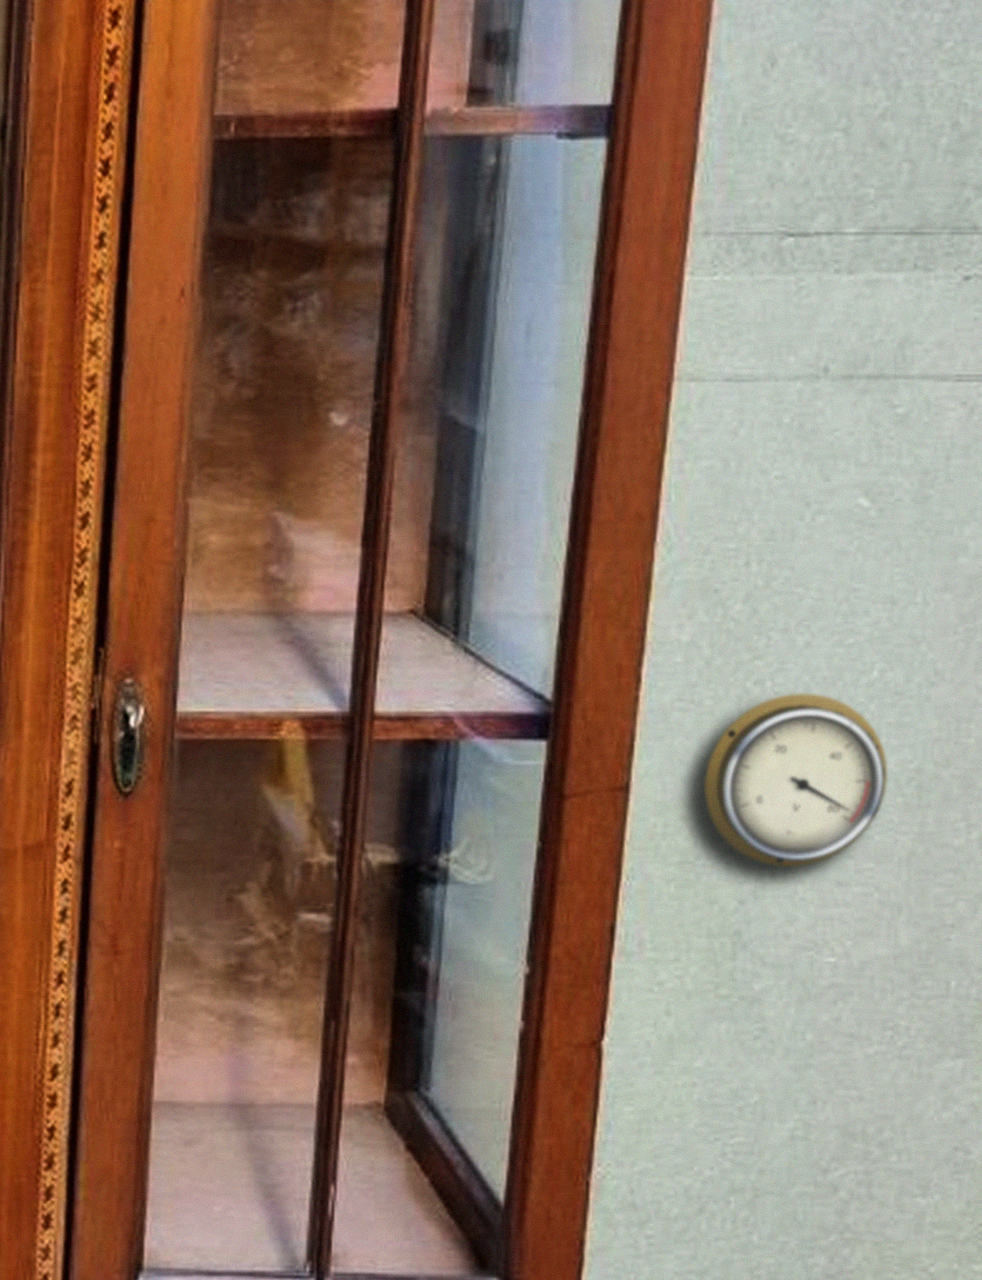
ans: {"value": 58, "unit": "V"}
